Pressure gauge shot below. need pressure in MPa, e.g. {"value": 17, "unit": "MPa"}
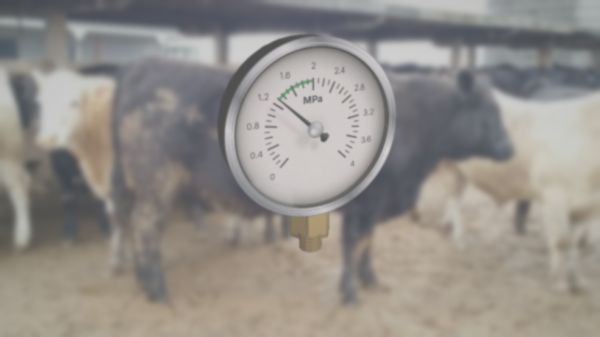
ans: {"value": 1.3, "unit": "MPa"}
